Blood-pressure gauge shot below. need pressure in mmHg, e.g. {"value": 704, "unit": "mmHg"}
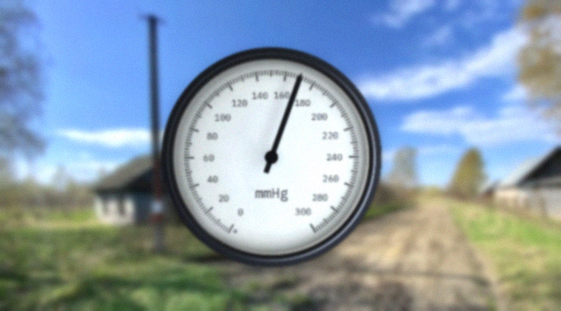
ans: {"value": 170, "unit": "mmHg"}
